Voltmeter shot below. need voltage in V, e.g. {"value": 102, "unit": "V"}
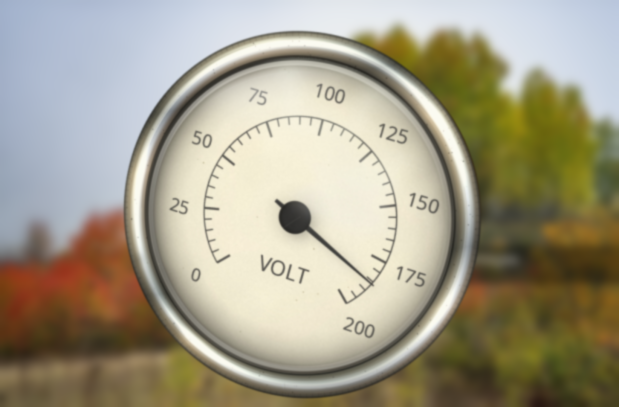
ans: {"value": 185, "unit": "V"}
